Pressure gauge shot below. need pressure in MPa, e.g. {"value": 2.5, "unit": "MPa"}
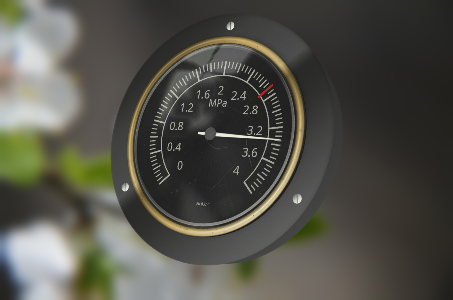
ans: {"value": 3.35, "unit": "MPa"}
